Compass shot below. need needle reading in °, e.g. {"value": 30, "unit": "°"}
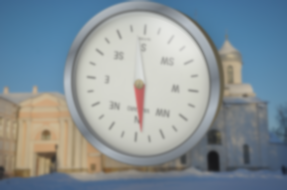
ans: {"value": 352.5, "unit": "°"}
